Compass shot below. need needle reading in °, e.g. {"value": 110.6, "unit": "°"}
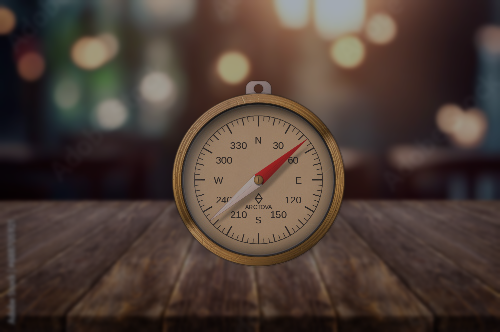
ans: {"value": 50, "unit": "°"}
